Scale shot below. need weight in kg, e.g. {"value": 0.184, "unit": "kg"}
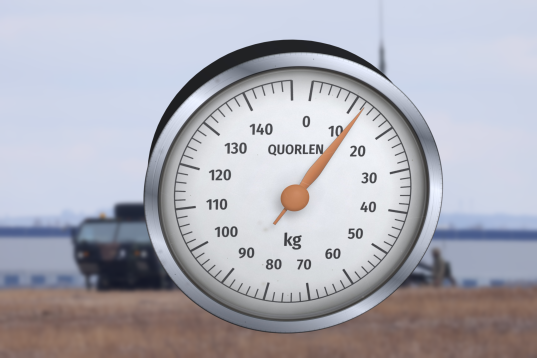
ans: {"value": 12, "unit": "kg"}
